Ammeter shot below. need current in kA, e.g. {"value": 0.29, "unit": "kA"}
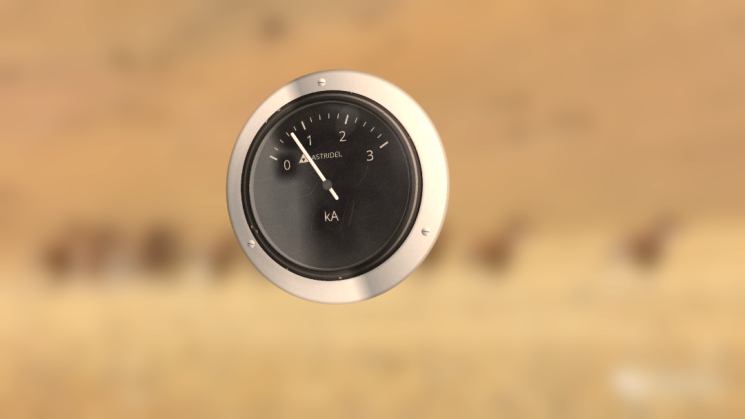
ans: {"value": 0.7, "unit": "kA"}
